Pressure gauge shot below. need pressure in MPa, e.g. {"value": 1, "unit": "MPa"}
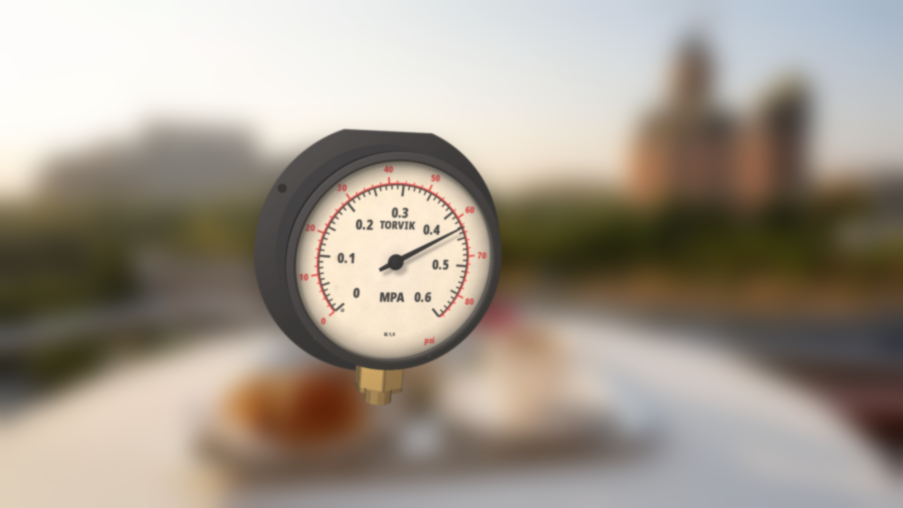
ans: {"value": 0.43, "unit": "MPa"}
